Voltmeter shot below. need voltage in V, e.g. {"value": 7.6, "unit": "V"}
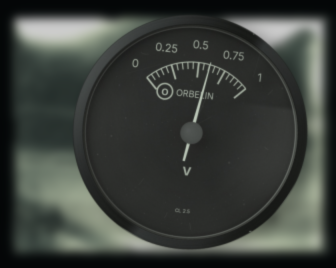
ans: {"value": 0.6, "unit": "V"}
